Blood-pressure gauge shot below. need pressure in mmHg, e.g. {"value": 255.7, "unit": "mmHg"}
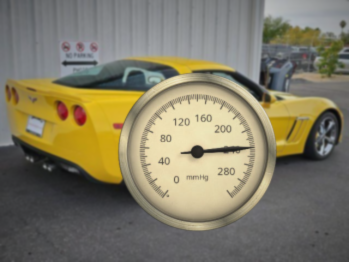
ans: {"value": 240, "unit": "mmHg"}
